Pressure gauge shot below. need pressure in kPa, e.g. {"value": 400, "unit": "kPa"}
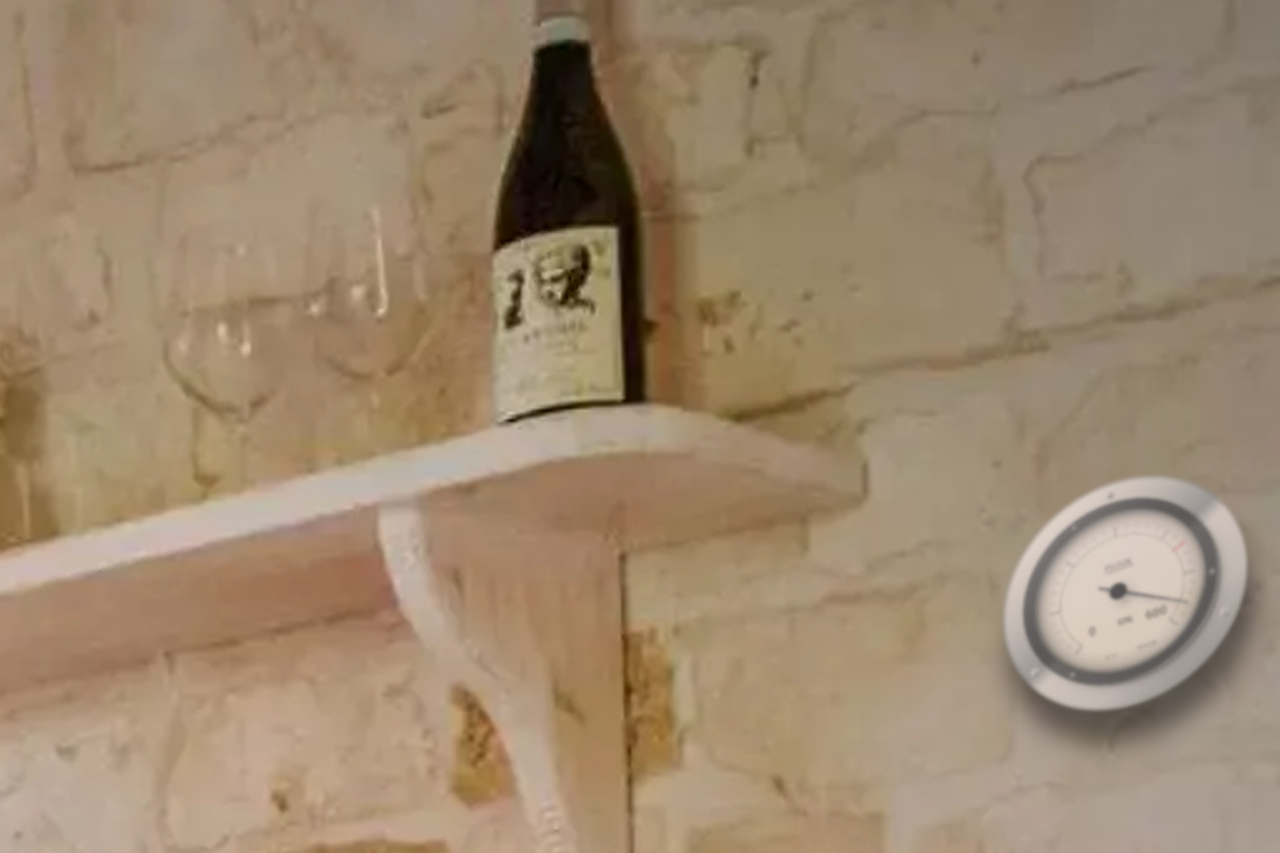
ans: {"value": 560, "unit": "kPa"}
